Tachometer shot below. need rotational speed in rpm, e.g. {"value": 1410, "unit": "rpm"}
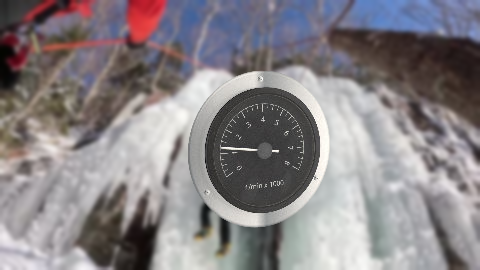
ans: {"value": 1250, "unit": "rpm"}
